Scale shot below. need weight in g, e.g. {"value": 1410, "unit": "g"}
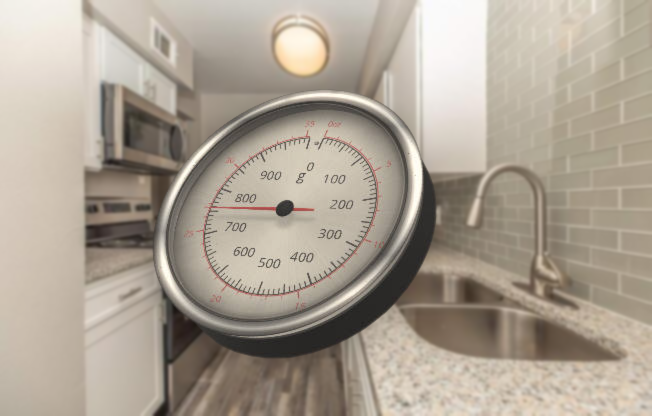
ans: {"value": 750, "unit": "g"}
